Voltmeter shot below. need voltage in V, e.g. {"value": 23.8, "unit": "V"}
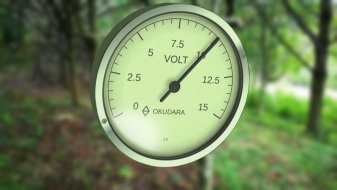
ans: {"value": 10, "unit": "V"}
